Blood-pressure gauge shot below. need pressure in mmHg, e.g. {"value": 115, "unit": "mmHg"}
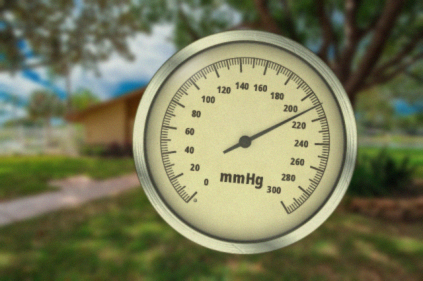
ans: {"value": 210, "unit": "mmHg"}
